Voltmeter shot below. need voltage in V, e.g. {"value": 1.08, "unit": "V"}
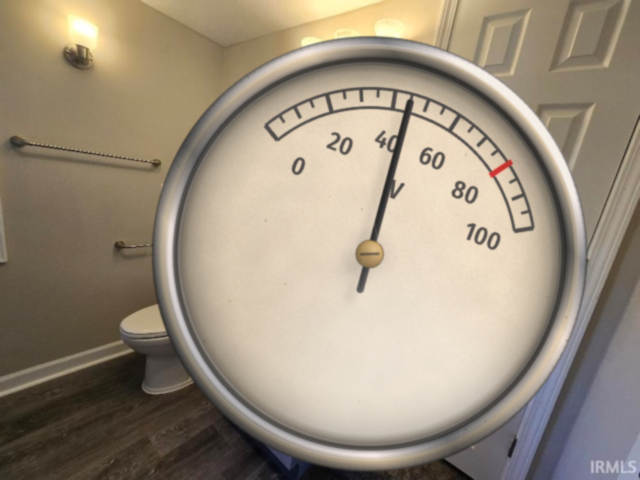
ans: {"value": 45, "unit": "V"}
